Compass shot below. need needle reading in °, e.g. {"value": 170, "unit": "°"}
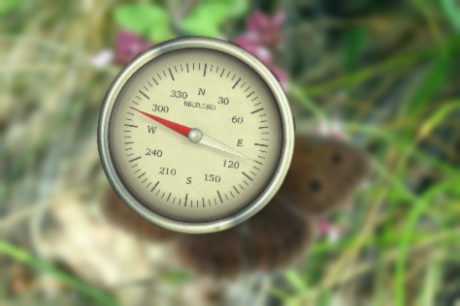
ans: {"value": 285, "unit": "°"}
